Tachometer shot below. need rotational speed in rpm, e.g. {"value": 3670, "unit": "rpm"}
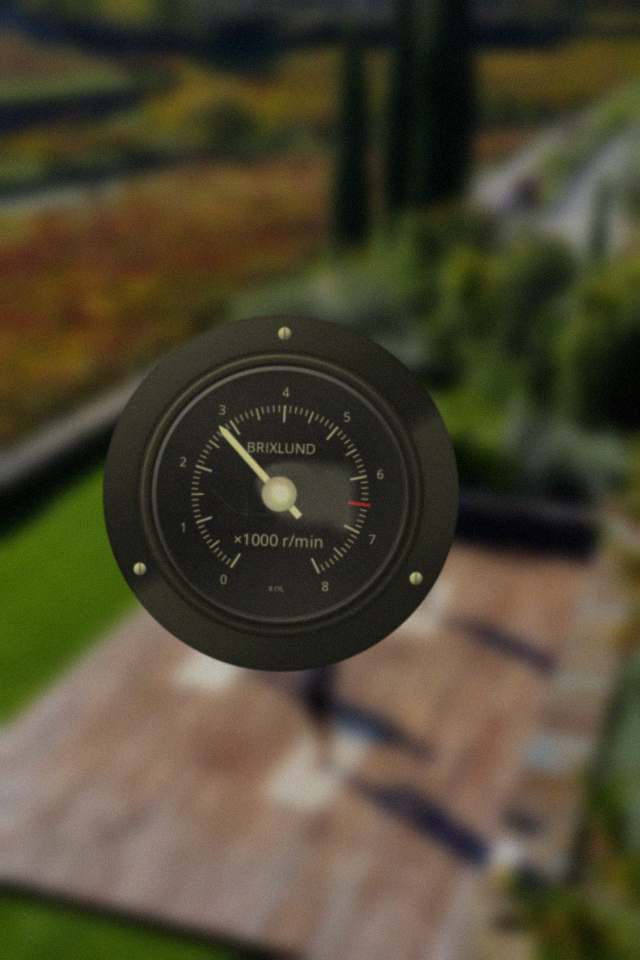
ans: {"value": 2800, "unit": "rpm"}
